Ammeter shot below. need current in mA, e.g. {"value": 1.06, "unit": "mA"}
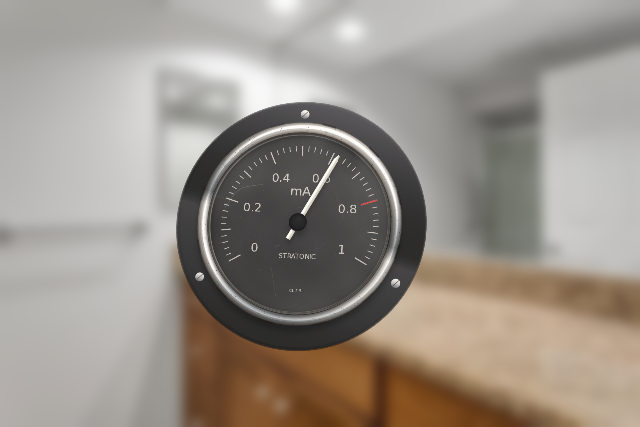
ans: {"value": 0.62, "unit": "mA"}
